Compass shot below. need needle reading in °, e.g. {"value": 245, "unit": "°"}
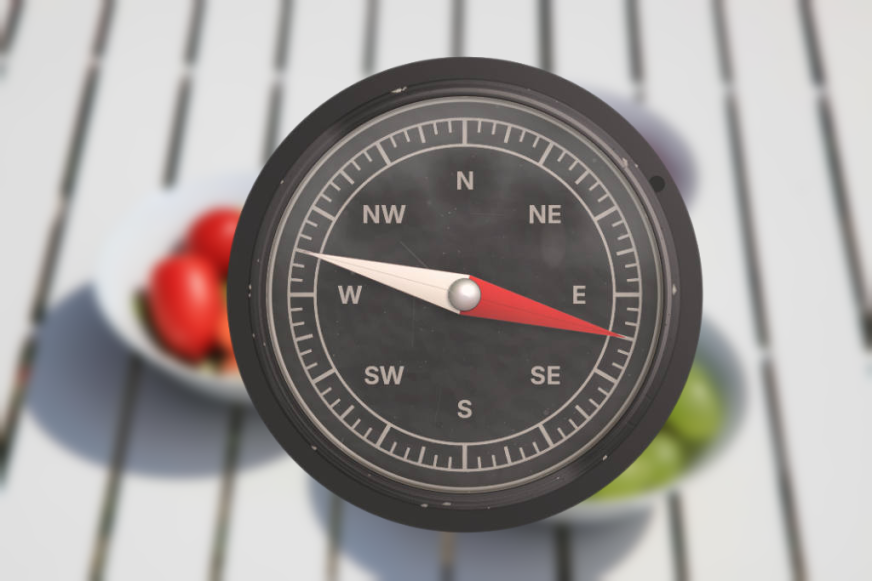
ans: {"value": 105, "unit": "°"}
